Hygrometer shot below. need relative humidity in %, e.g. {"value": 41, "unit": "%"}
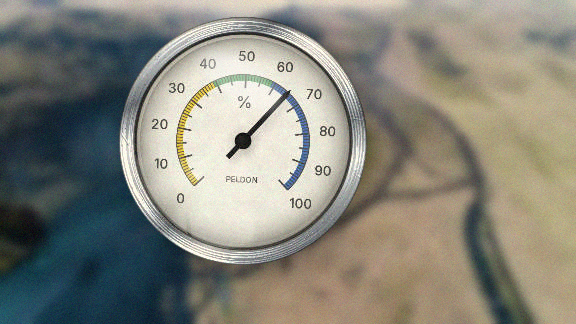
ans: {"value": 65, "unit": "%"}
